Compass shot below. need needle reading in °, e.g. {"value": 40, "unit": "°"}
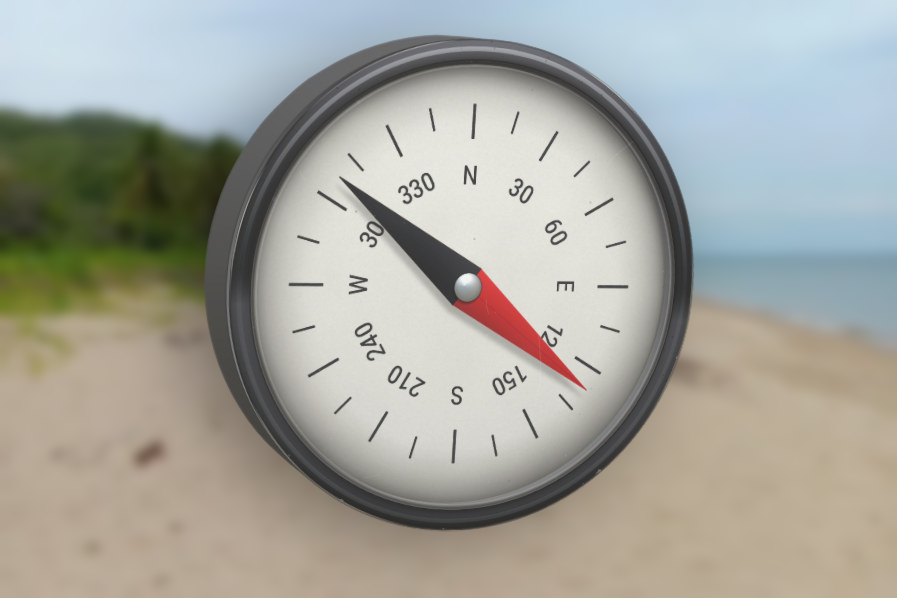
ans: {"value": 127.5, "unit": "°"}
